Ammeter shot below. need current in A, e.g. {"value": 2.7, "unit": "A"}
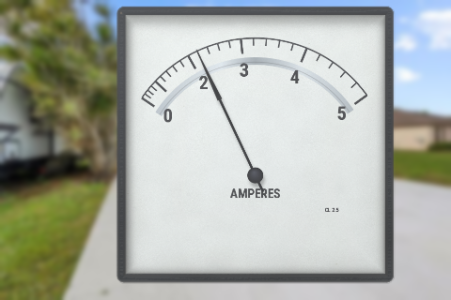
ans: {"value": 2.2, "unit": "A"}
